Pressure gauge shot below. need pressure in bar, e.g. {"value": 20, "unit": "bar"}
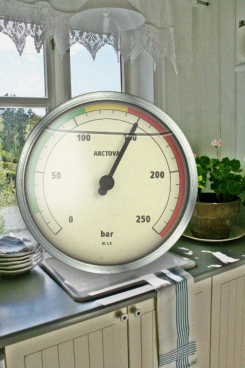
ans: {"value": 150, "unit": "bar"}
